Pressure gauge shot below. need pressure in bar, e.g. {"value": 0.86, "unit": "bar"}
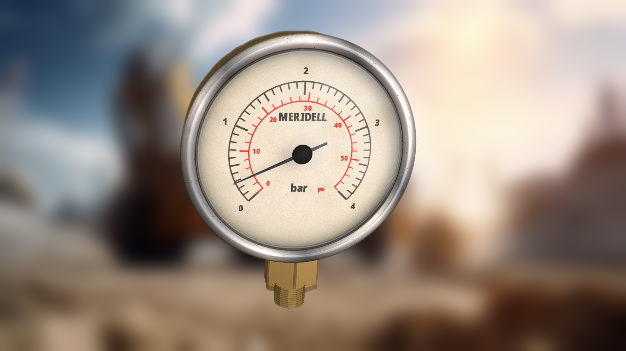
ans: {"value": 0.3, "unit": "bar"}
